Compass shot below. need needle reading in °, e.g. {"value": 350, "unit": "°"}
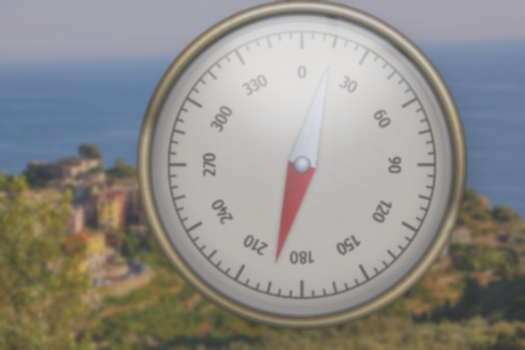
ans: {"value": 195, "unit": "°"}
